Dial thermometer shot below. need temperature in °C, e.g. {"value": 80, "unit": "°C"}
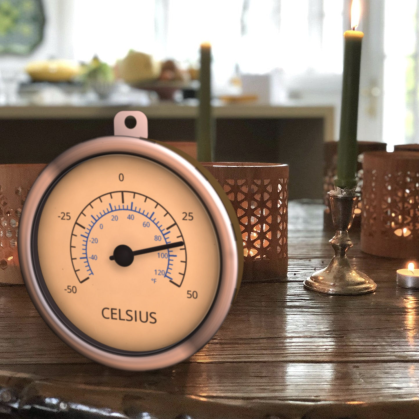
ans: {"value": 32.5, "unit": "°C"}
